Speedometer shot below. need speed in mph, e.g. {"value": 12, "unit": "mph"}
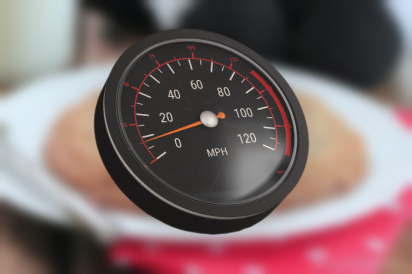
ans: {"value": 7.5, "unit": "mph"}
